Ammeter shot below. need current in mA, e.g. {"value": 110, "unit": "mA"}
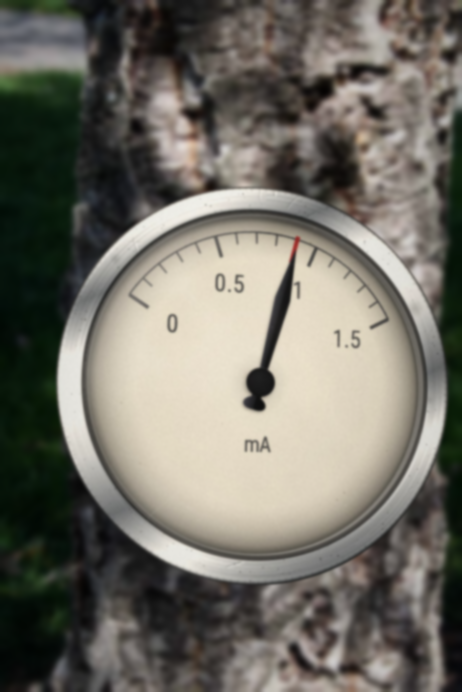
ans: {"value": 0.9, "unit": "mA"}
